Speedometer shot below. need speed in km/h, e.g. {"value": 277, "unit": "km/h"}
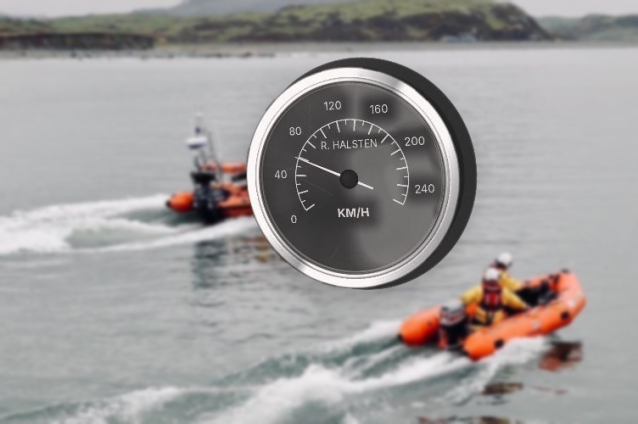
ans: {"value": 60, "unit": "km/h"}
